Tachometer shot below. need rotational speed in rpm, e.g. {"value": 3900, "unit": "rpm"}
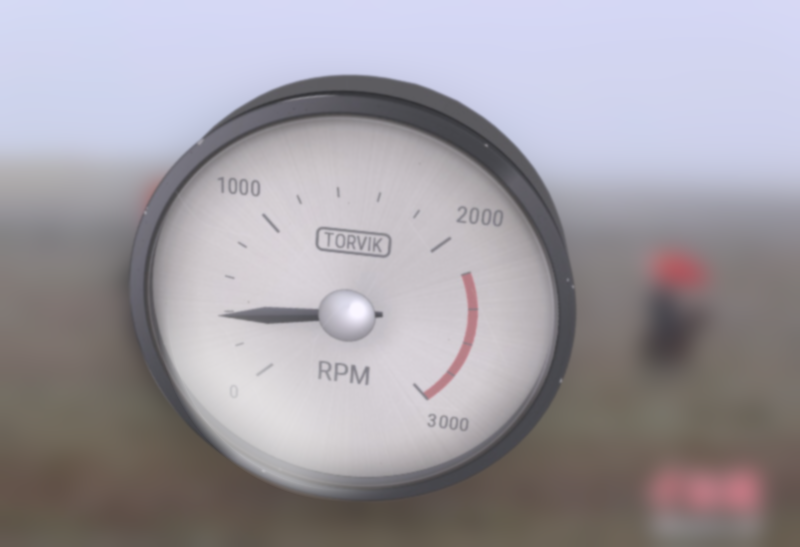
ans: {"value": 400, "unit": "rpm"}
